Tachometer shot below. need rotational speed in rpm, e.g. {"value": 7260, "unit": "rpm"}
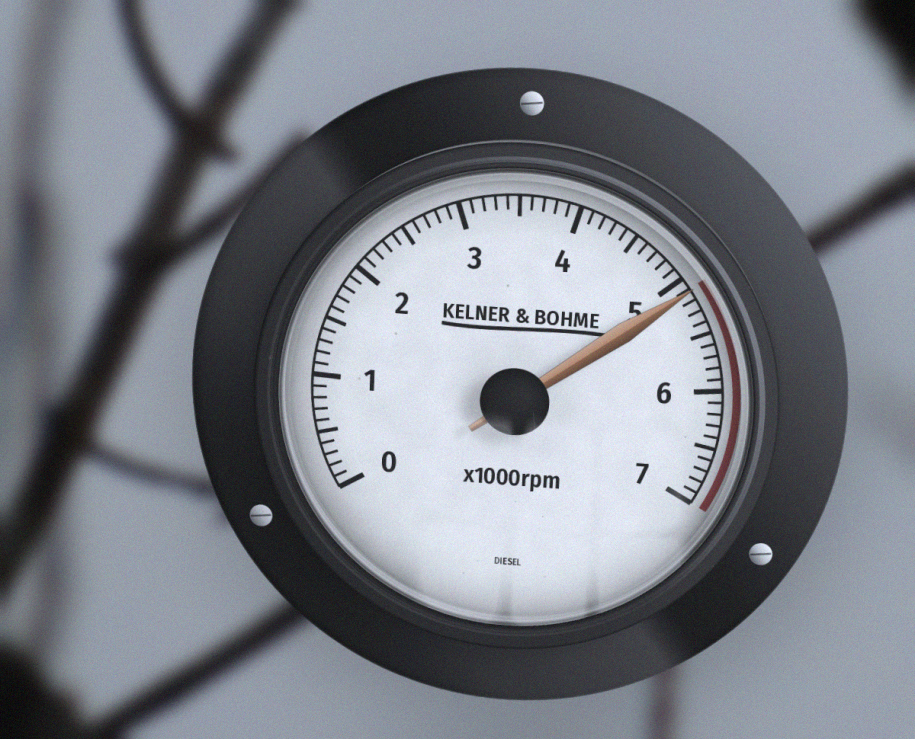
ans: {"value": 5100, "unit": "rpm"}
